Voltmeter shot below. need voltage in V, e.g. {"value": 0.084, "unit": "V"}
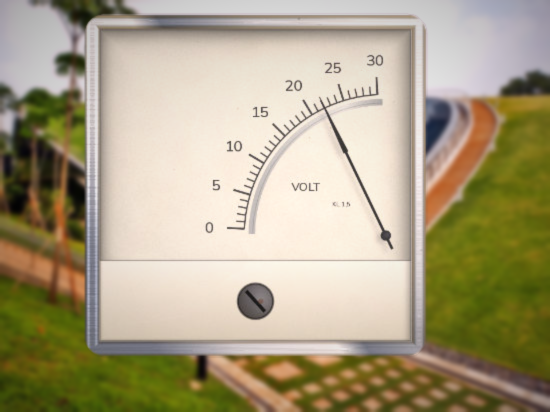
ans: {"value": 22, "unit": "V"}
